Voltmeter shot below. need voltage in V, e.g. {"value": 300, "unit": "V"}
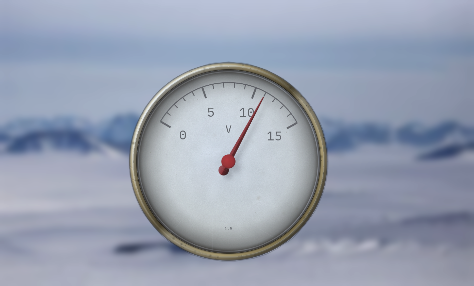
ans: {"value": 11, "unit": "V"}
